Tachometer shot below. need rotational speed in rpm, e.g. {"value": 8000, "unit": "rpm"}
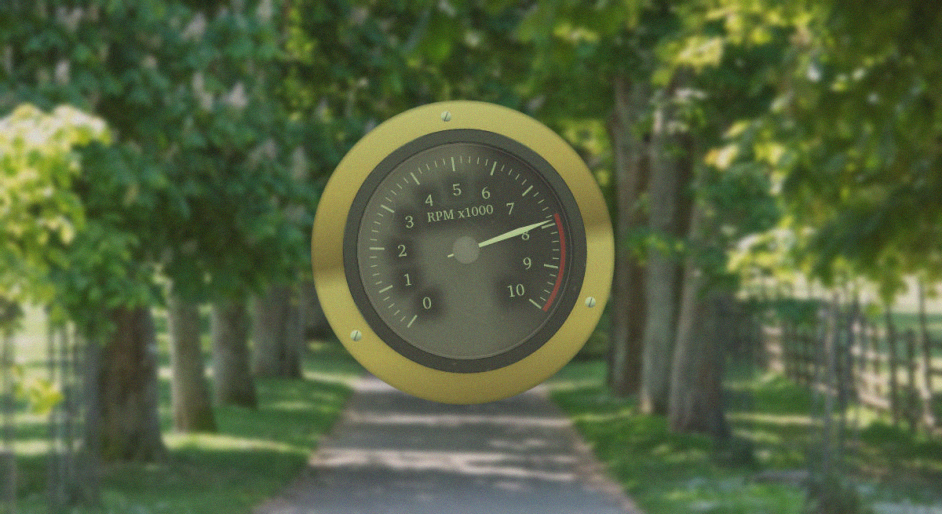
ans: {"value": 7900, "unit": "rpm"}
